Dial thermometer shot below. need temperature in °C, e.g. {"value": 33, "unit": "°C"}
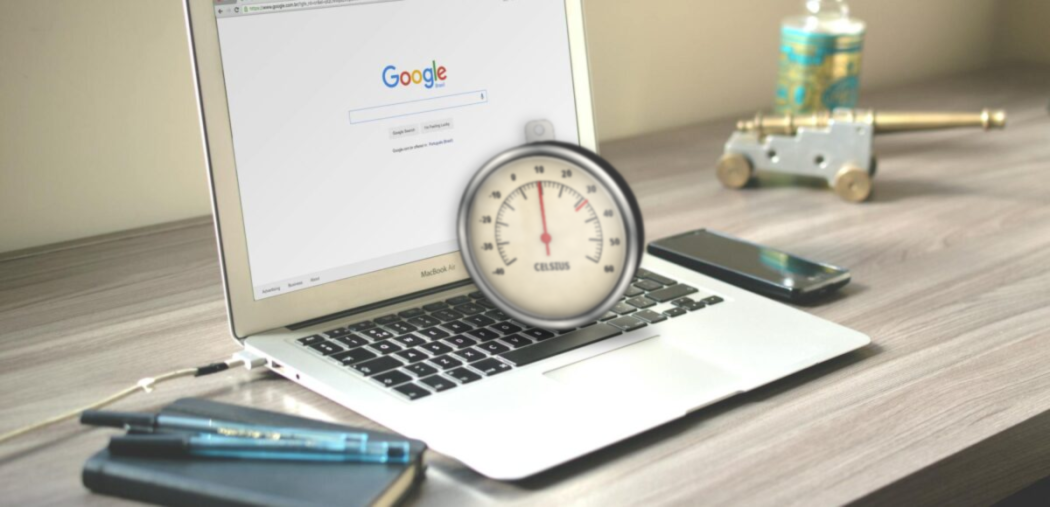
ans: {"value": 10, "unit": "°C"}
